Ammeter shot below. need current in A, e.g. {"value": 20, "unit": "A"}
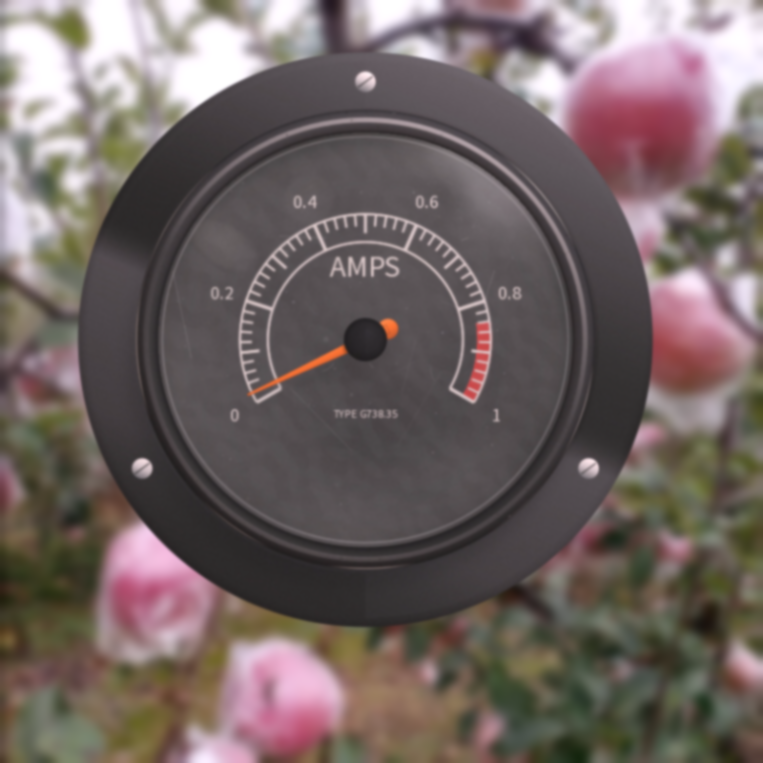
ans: {"value": 0.02, "unit": "A"}
